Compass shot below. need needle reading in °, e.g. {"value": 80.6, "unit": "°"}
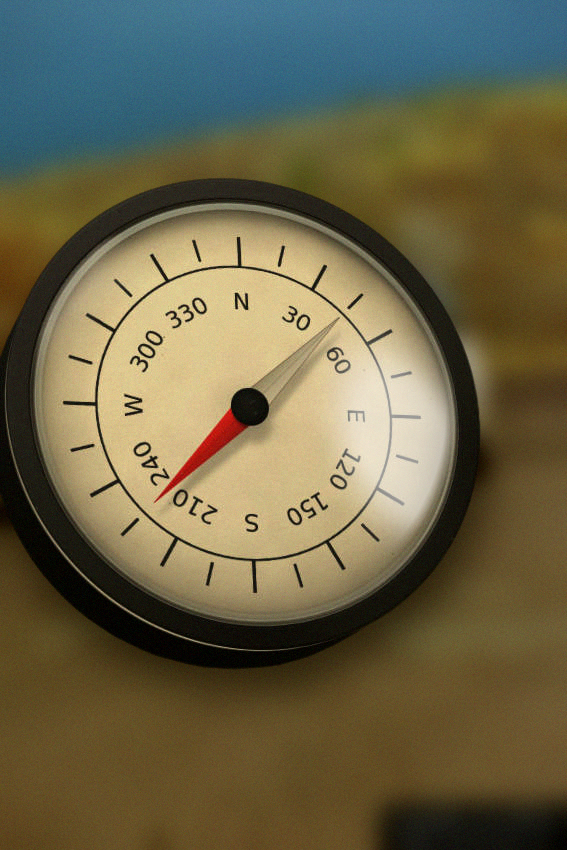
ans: {"value": 225, "unit": "°"}
